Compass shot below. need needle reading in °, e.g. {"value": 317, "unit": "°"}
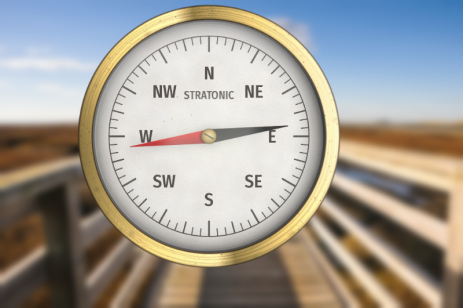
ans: {"value": 262.5, "unit": "°"}
